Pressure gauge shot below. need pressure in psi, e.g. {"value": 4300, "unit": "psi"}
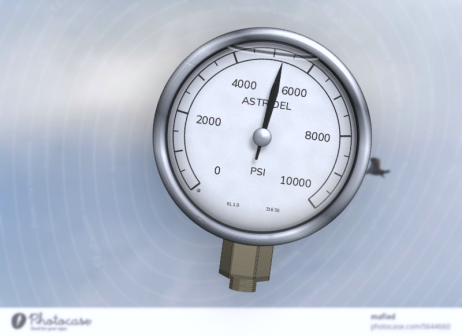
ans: {"value": 5250, "unit": "psi"}
